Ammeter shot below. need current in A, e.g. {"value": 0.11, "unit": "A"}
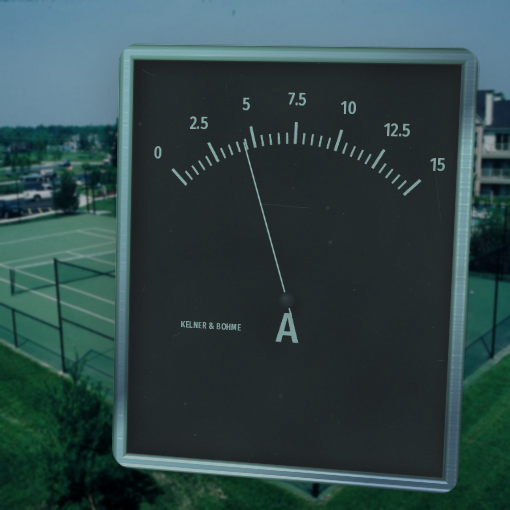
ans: {"value": 4.5, "unit": "A"}
